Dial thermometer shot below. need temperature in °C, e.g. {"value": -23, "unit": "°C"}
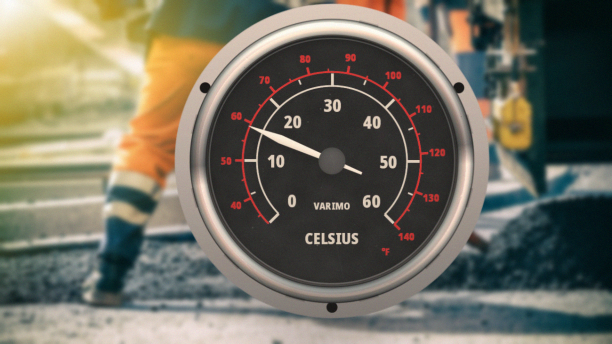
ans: {"value": 15, "unit": "°C"}
